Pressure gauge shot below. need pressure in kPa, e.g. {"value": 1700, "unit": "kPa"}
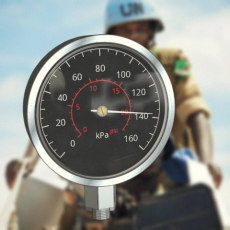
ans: {"value": 137.5, "unit": "kPa"}
